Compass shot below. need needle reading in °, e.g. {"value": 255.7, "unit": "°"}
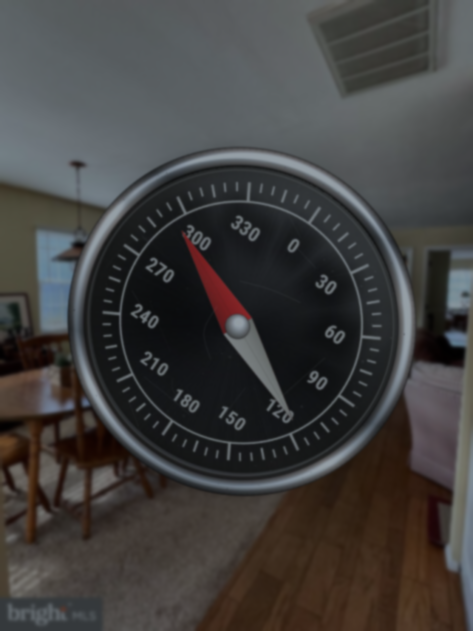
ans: {"value": 295, "unit": "°"}
